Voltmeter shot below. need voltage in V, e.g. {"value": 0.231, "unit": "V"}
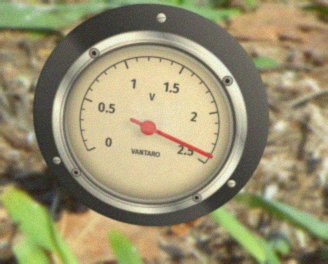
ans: {"value": 2.4, "unit": "V"}
